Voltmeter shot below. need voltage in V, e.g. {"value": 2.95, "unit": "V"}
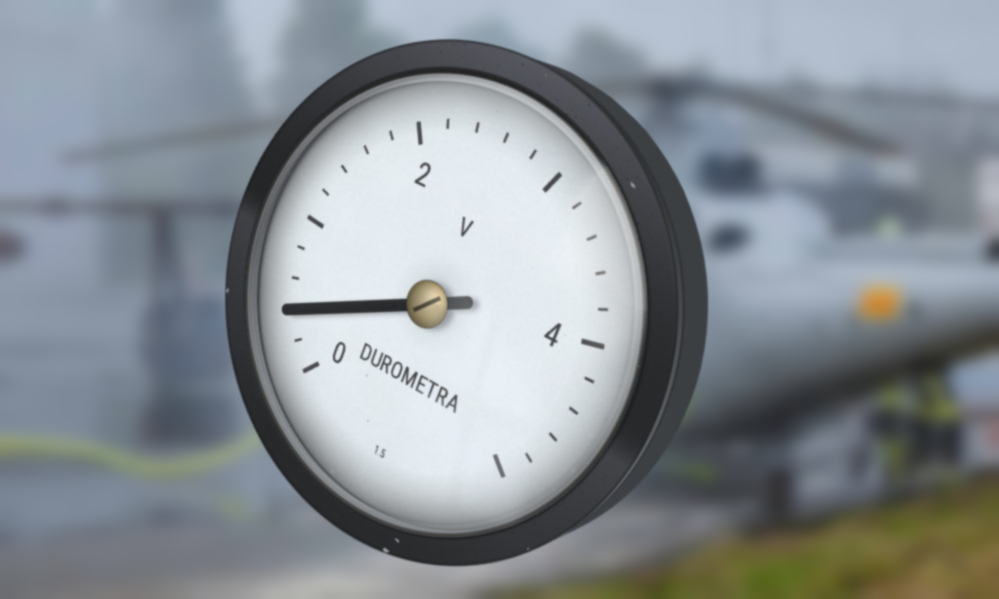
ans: {"value": 0.4, "unit": "V"}
